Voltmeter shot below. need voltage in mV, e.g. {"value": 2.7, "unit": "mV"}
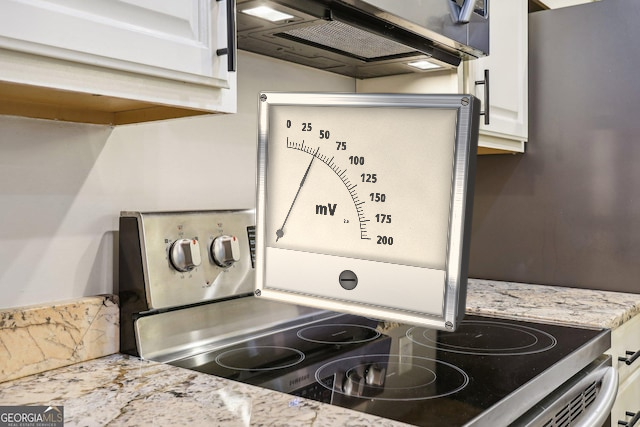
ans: {"value": 50, "unit": "mV"}
